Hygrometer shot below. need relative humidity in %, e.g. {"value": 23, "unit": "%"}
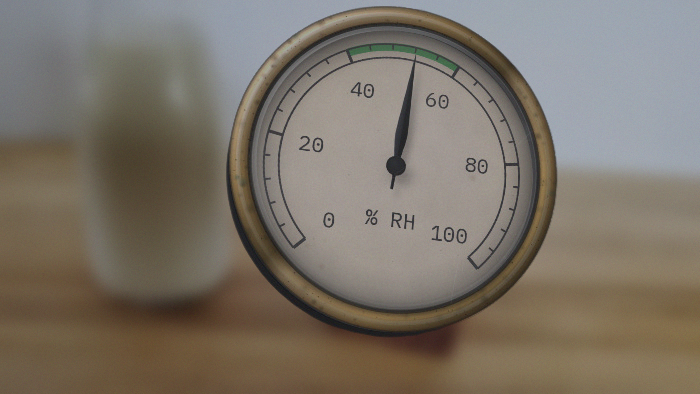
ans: {"value": 52, "unit": "%"}
